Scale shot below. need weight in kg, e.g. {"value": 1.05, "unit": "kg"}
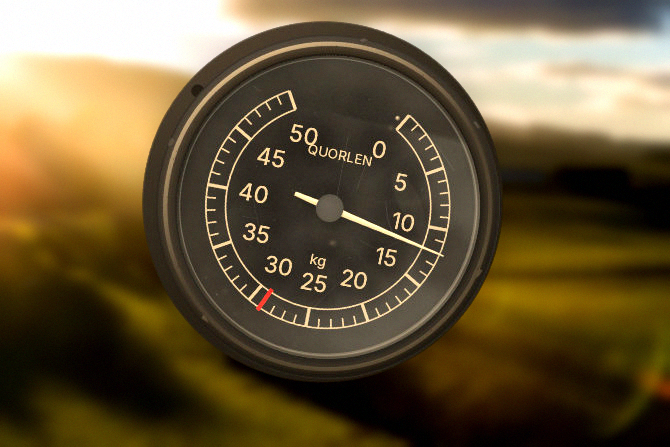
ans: {"value": 12, "unit": "kg"}
